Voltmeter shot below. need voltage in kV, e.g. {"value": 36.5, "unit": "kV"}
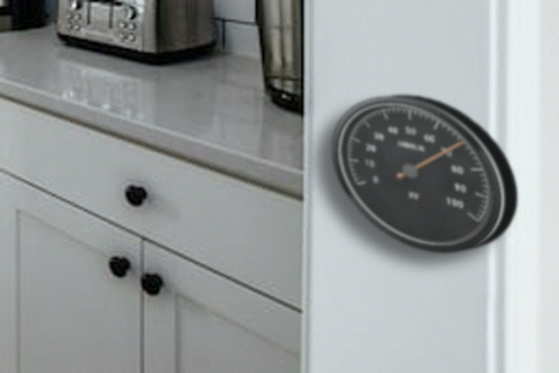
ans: {"value": 70, "unit": "kV"}
